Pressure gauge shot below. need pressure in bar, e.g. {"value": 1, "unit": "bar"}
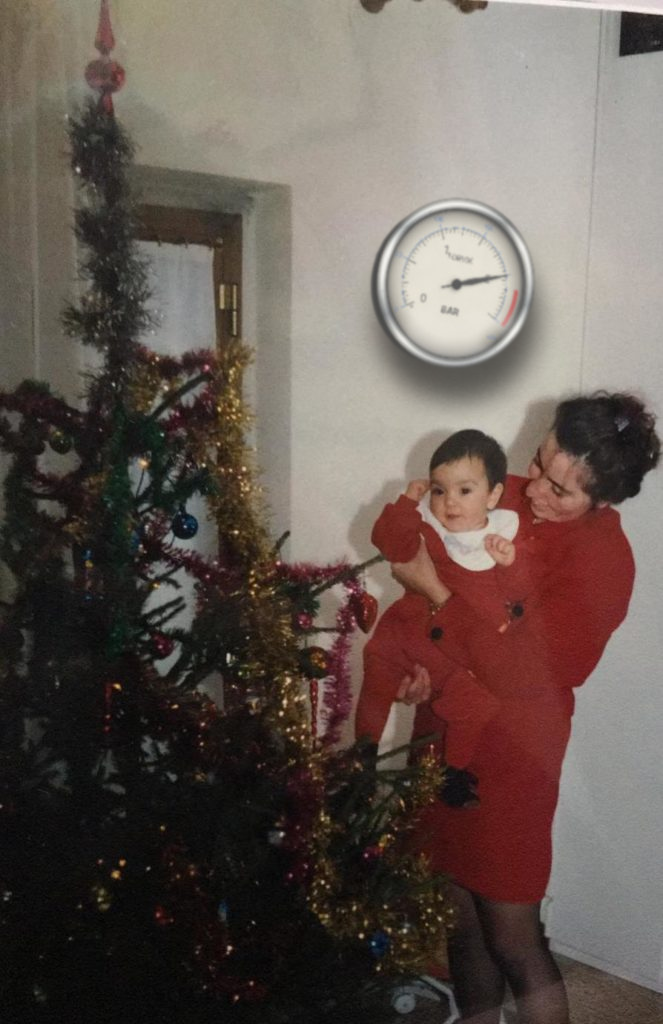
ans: {"value": 2, "unit": "bar"}
